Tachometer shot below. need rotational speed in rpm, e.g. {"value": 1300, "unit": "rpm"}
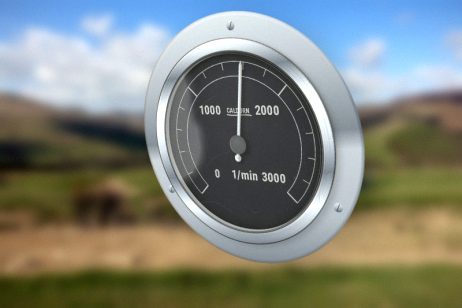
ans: {"value": 1600, "unit": "rpm"}
